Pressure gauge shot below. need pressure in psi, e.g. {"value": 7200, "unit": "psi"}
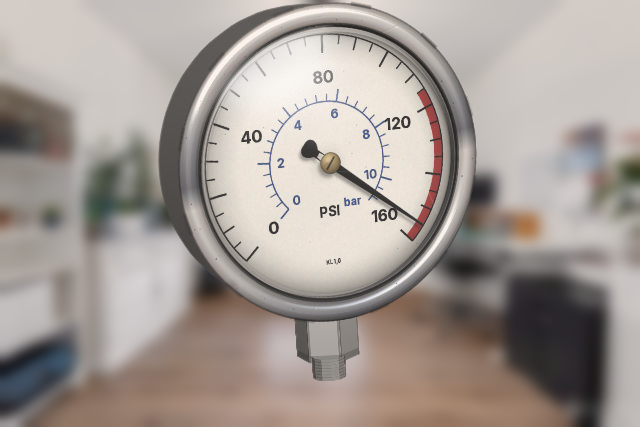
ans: {"value": 155, "unit": "psi"}
